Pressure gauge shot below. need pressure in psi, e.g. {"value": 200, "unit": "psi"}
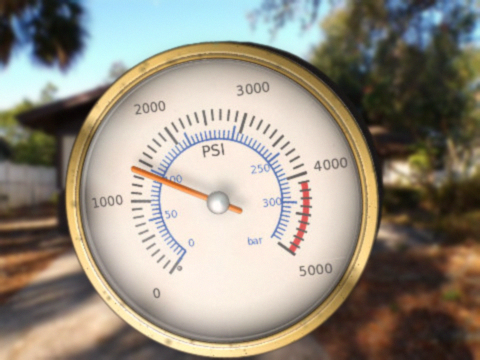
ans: {"value": 1400, "unit": "psi"}
